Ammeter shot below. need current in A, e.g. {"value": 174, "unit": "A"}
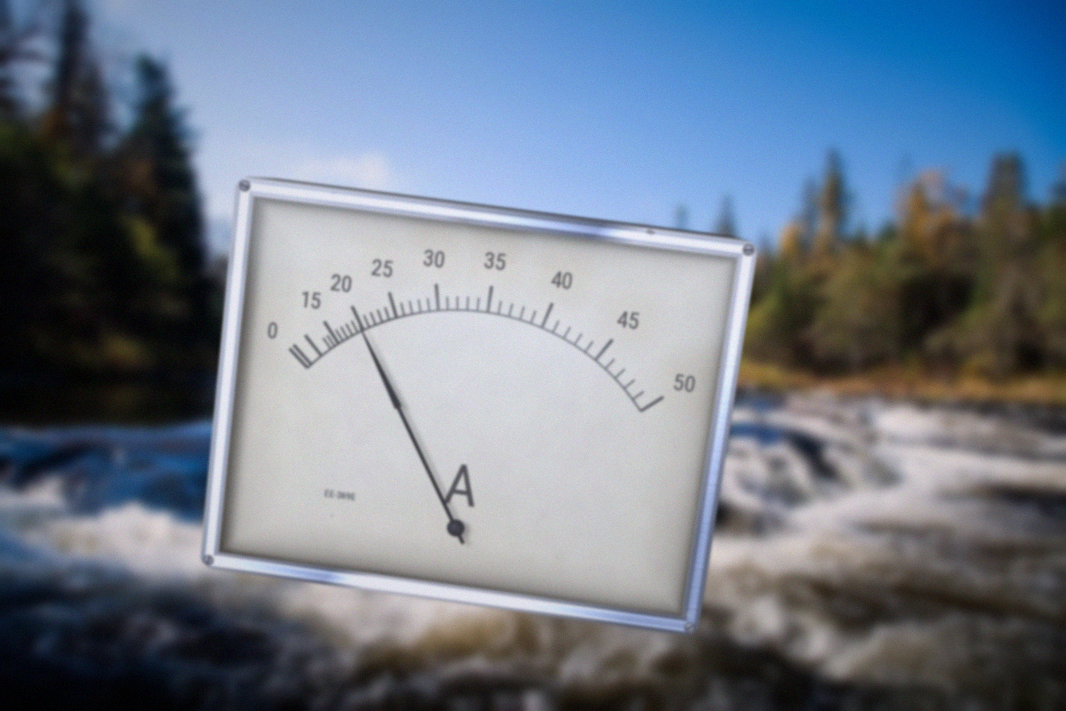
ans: {"value": 20, "unit": "A"}
